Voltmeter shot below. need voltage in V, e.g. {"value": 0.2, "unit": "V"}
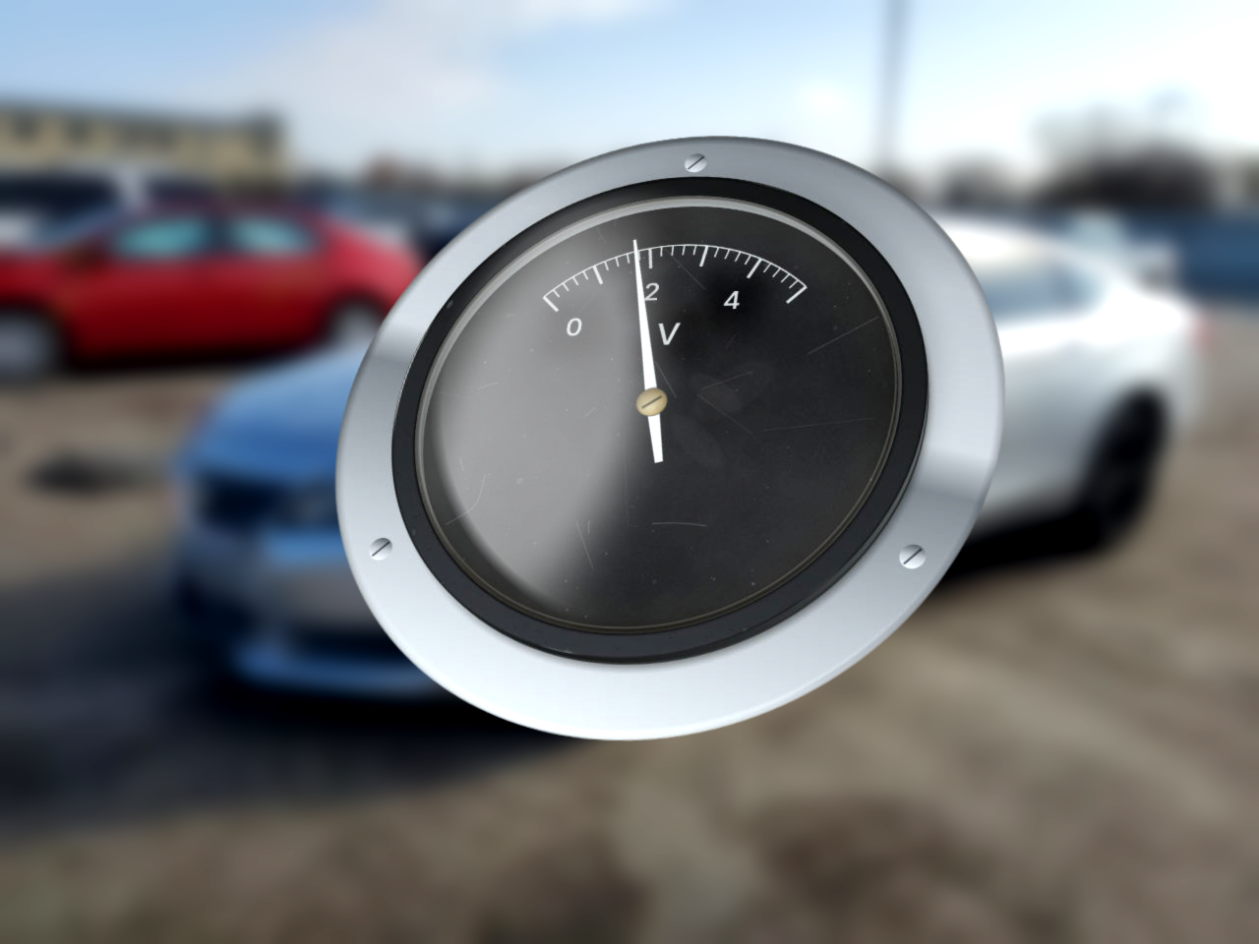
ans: {"value": 1.8, "unit": "V"}
